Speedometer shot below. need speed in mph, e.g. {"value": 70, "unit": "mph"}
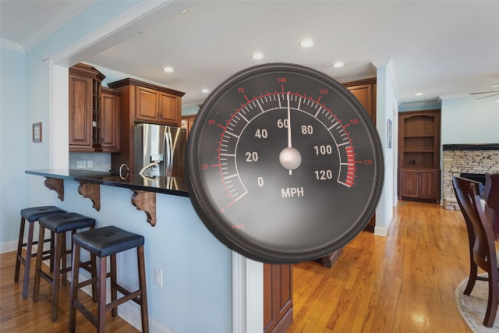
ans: {"value": 64, "unit": "mph"}
